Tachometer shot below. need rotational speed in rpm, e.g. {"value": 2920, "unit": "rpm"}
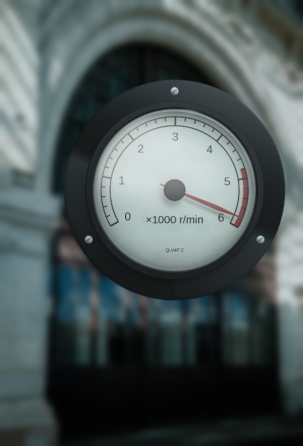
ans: {"value": 5800, "unit": "rpm"}
